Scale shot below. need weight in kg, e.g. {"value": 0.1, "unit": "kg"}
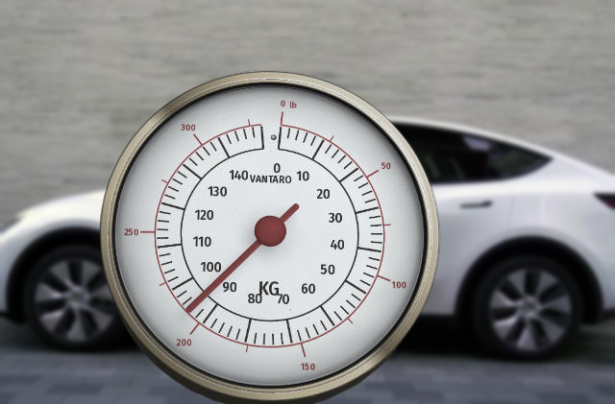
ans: {"value": 94, "unit": "kg"}
